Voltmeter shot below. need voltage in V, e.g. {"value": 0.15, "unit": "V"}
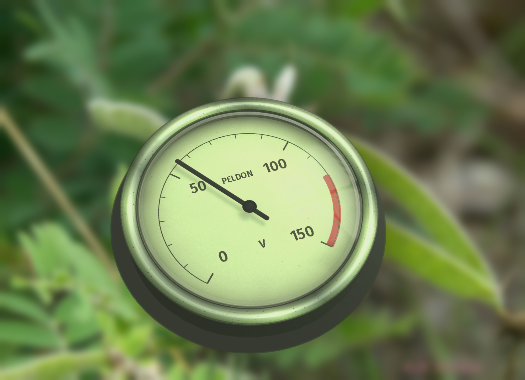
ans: {"value": 55, "unit": "V"}
